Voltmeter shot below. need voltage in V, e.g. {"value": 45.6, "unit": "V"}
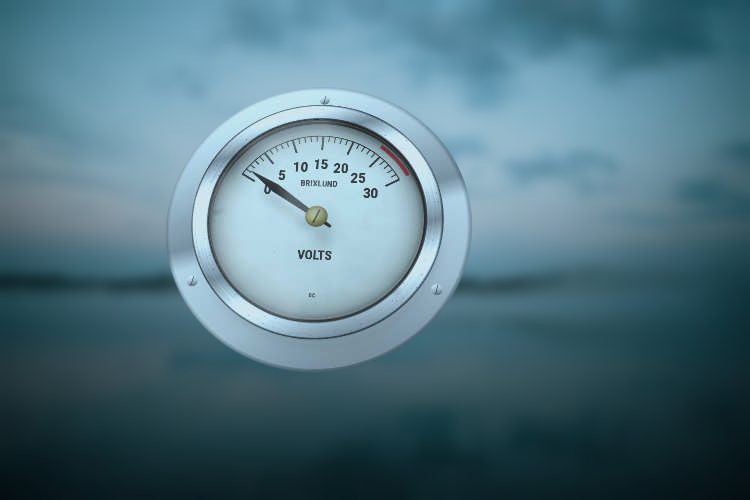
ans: {"value": 1, "unit": "V"}
